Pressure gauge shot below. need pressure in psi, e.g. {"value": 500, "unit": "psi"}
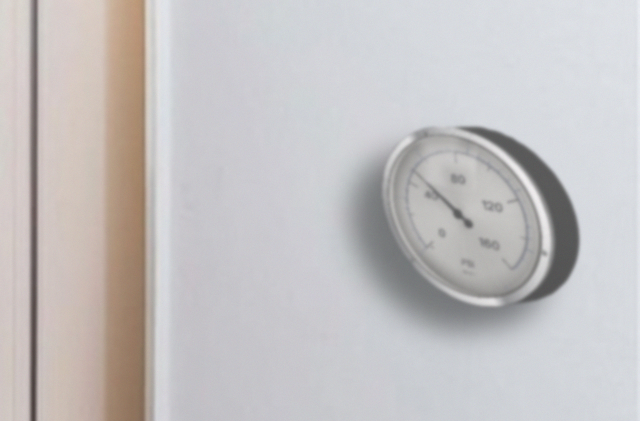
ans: {"value": 50, "unit": "psi"}
